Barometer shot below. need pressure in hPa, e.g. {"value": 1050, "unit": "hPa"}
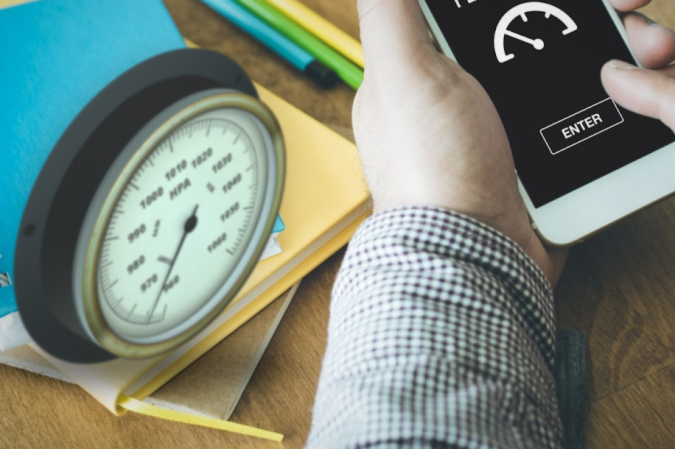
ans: {"value": 965, "unit": "hPa"}
